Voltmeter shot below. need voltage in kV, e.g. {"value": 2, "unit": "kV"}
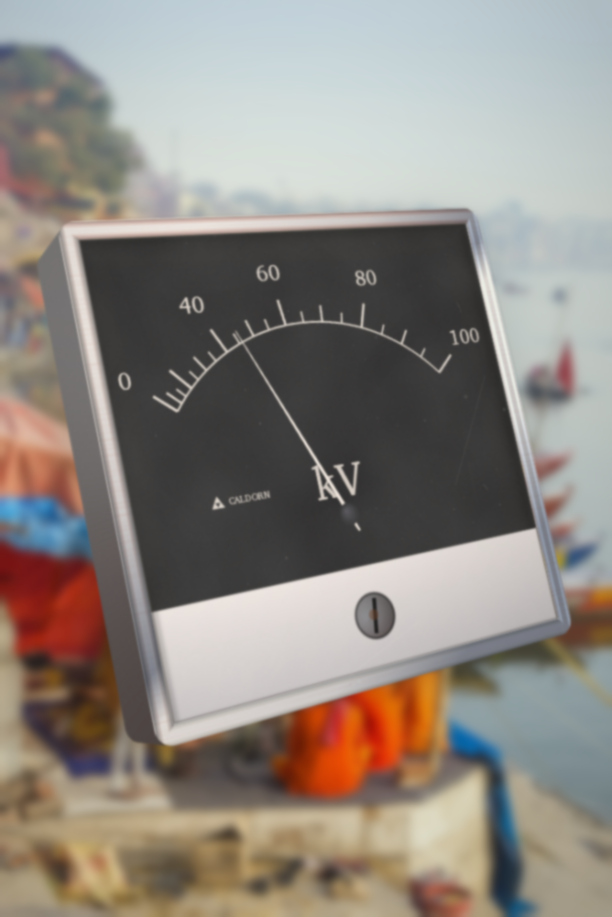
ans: {"value": 45, "unit": "kV"}
